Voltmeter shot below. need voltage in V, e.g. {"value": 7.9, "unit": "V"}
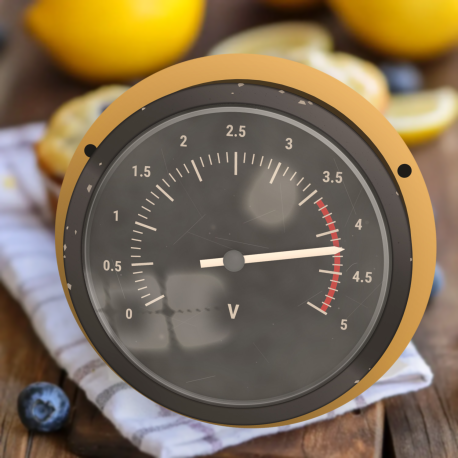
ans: {"value": 4.2, "unit": "V"}
